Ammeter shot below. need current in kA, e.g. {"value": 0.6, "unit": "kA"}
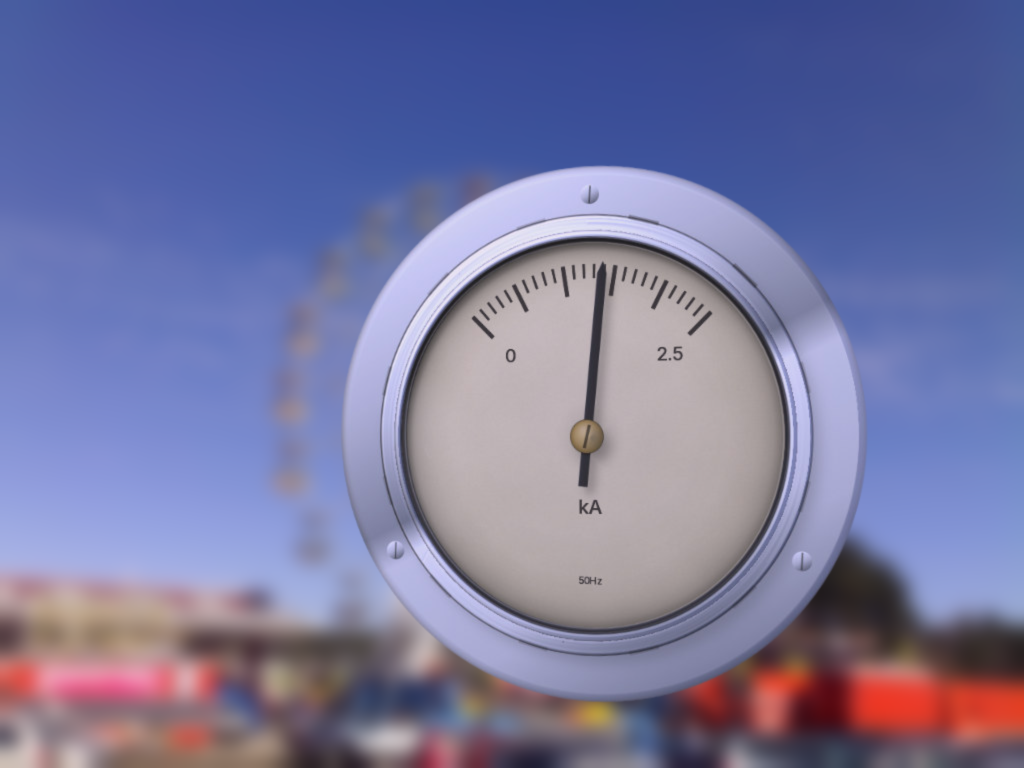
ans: {"value": 1.4, "unit": "kA"}
